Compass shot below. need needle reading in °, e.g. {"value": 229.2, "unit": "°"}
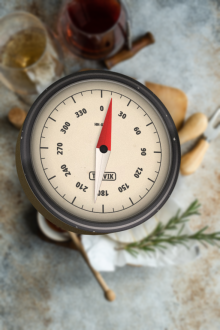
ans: {"value": 10, "unit": "°"}
